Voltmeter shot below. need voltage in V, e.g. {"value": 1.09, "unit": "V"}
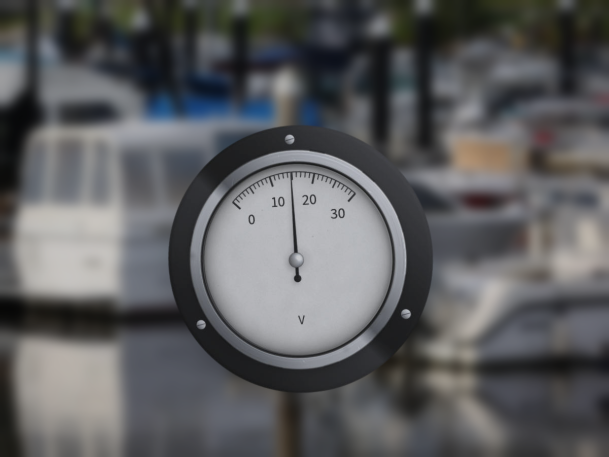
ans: {"value": 15, "unit": "V"}
